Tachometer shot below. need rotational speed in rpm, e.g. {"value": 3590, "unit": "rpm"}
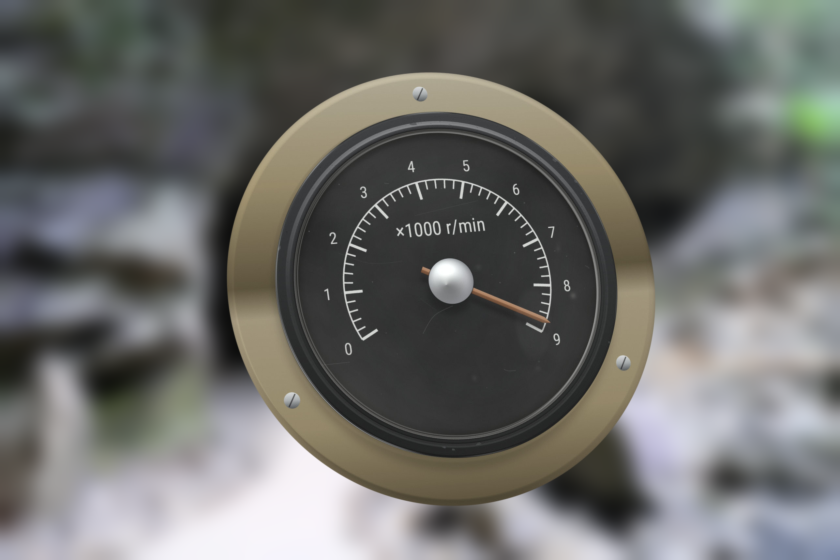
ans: {"value": 8800, "unit": "rpm"}
